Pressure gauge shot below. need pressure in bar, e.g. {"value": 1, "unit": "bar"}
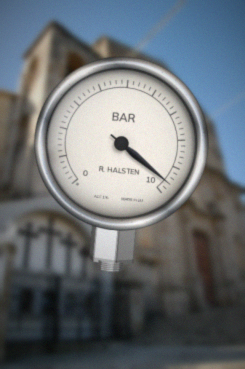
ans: {"value": 9.6, "unit": "bar"}
